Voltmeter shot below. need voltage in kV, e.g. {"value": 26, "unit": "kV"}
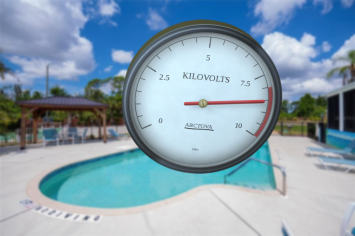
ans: {"value": 8.5, "unit": "kV"}
